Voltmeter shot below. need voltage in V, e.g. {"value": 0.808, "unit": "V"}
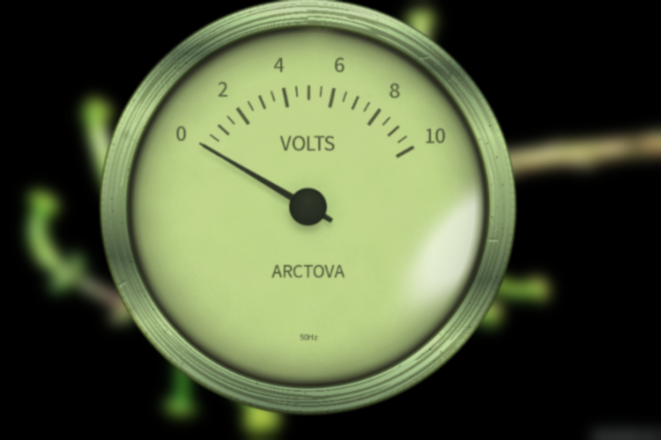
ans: {"value": 0, "unit": "V"}
